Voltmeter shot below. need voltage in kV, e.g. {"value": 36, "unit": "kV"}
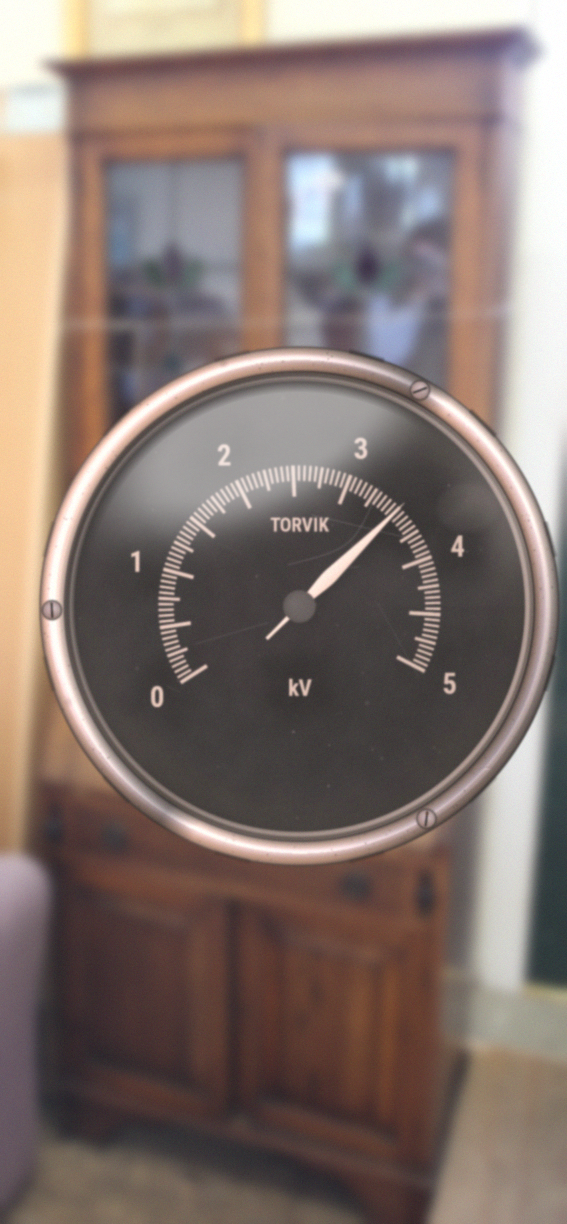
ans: {"value": 3.5, "unit": "kV"}
